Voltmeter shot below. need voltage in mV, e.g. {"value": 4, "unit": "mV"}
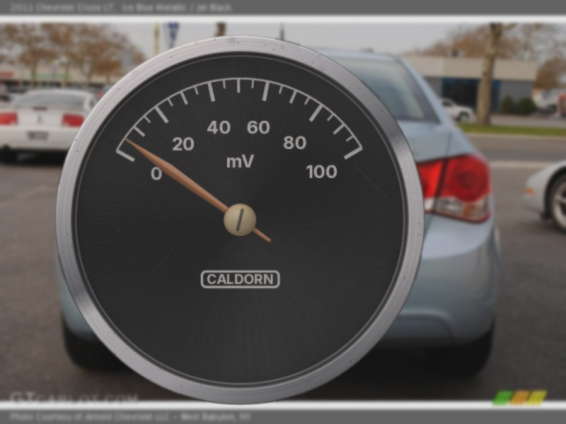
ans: {"value": 5, "unit": "mV"}
